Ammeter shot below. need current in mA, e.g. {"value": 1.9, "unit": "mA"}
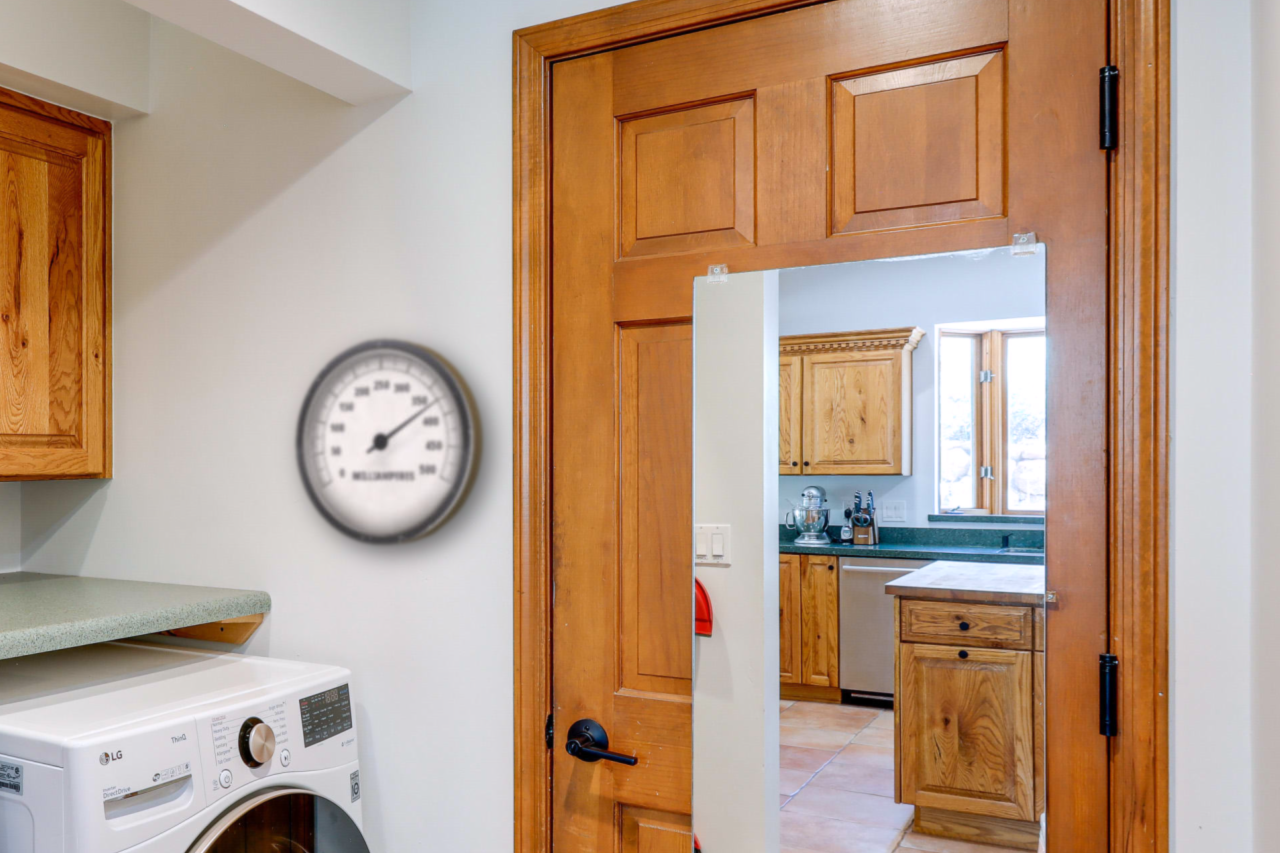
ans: {"value": 375, "unit": "mA"}
